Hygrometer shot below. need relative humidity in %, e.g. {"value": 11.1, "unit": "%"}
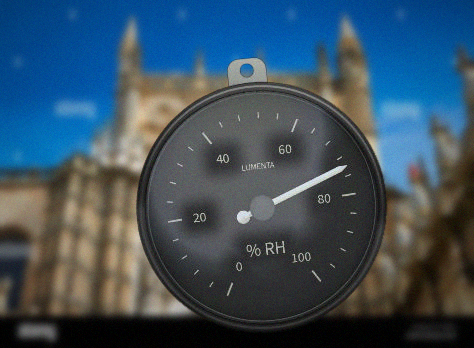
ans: {"value": 74, "unit": "%"}
